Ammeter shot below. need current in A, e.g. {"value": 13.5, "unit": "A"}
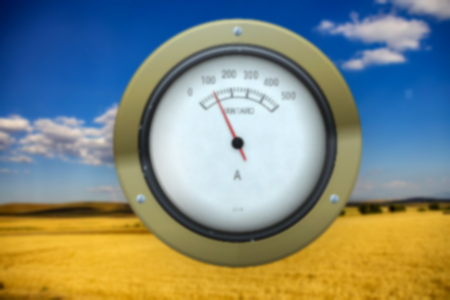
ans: {"value": 100, "unit": "A"}
